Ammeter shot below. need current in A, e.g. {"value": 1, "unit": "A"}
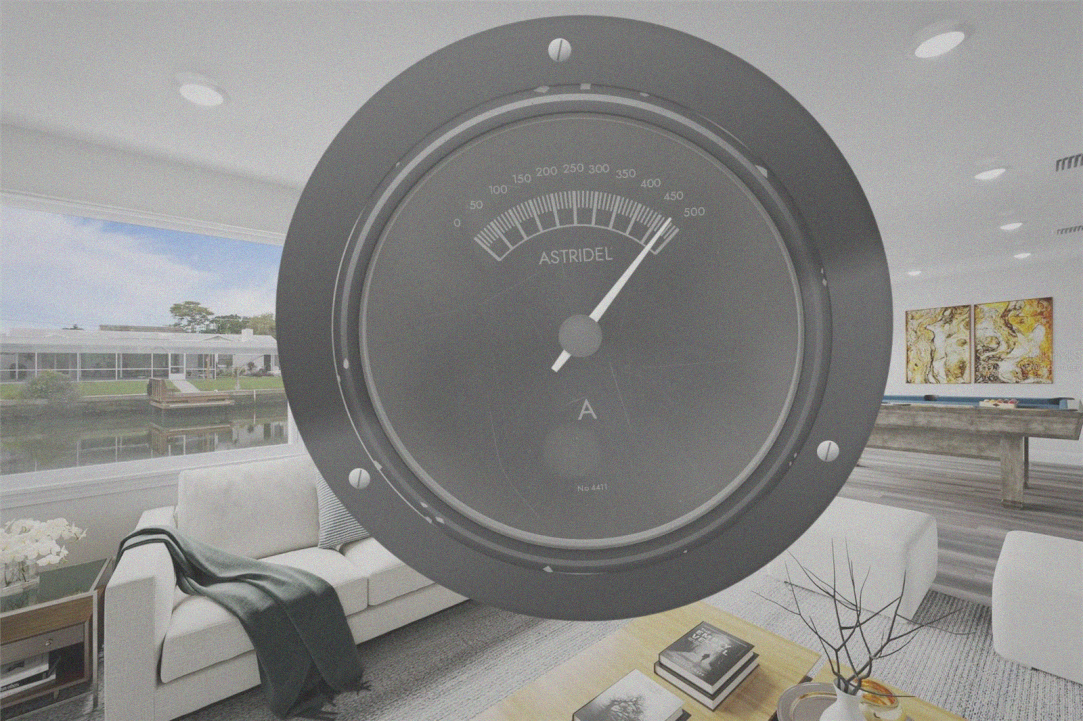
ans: {"value": 470, "unit": "A"}
